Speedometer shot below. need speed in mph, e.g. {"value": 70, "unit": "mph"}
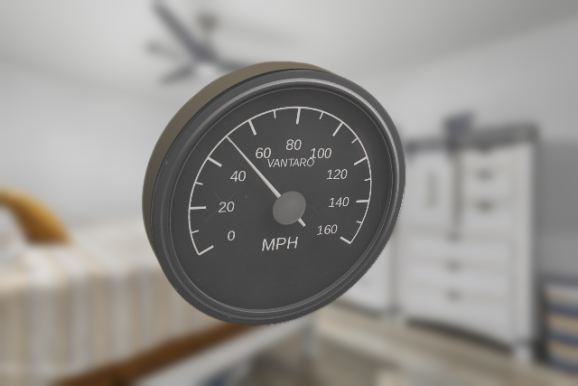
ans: {"value": 50, "unit": "mph"}
